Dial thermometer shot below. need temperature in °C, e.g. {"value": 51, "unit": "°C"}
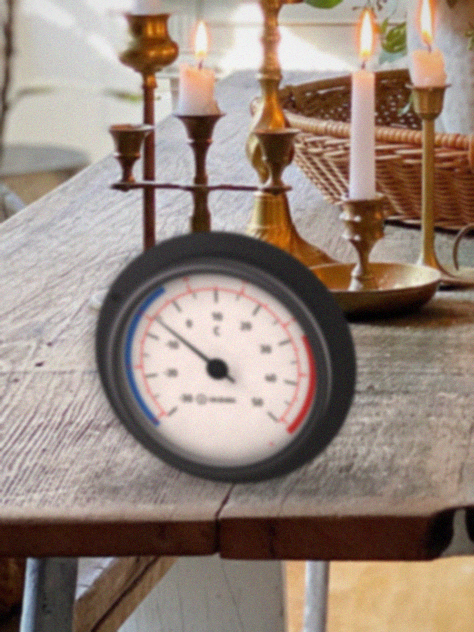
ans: {"value": -5, "unit": "°C"}
